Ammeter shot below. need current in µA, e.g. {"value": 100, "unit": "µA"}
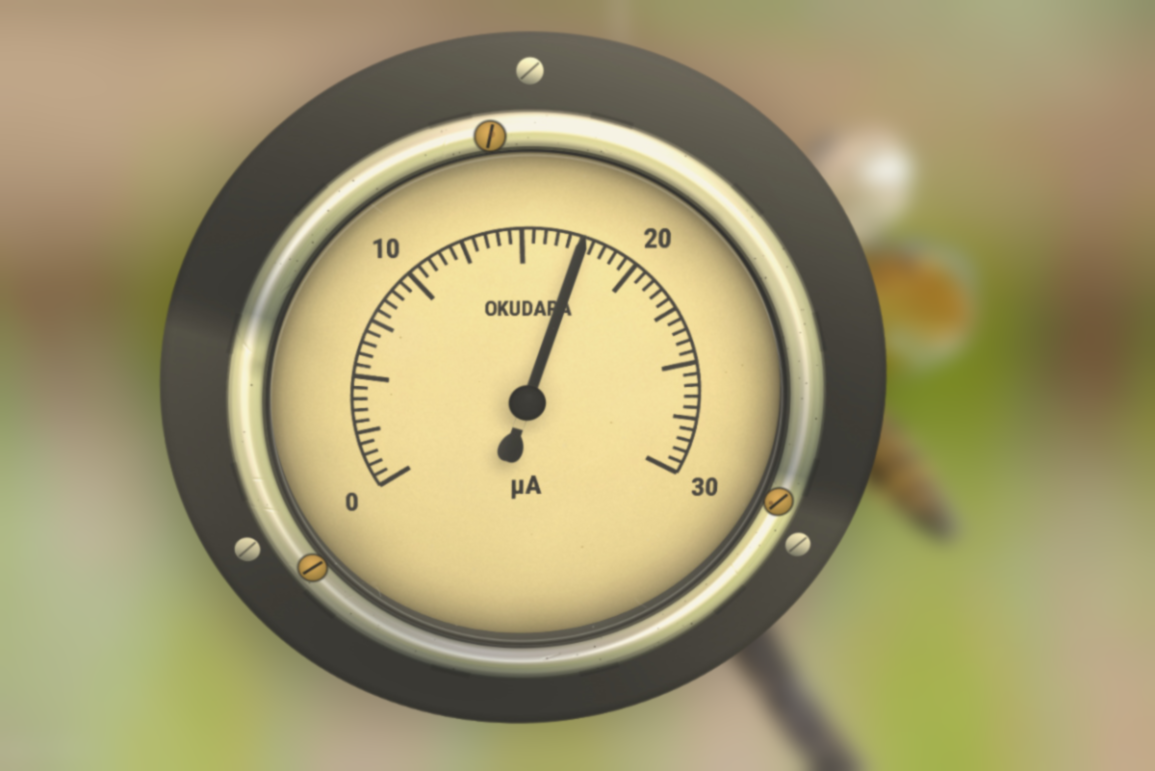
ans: {"value": 17.5, "unit": "µA"}
